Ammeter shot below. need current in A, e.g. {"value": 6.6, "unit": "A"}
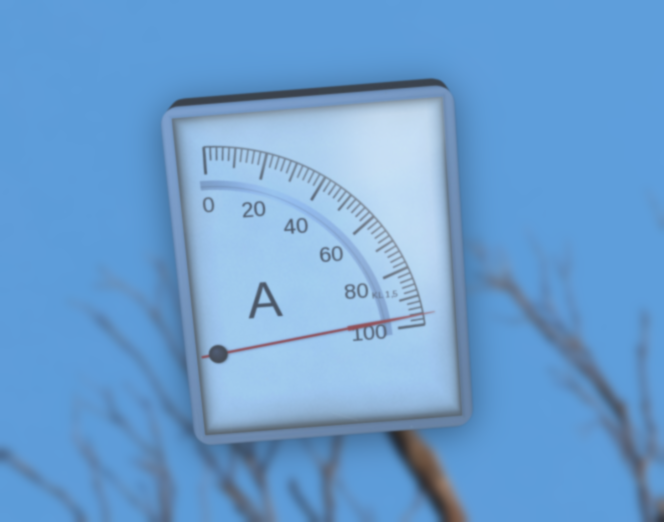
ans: {"value": 96, "unit": "A"}
